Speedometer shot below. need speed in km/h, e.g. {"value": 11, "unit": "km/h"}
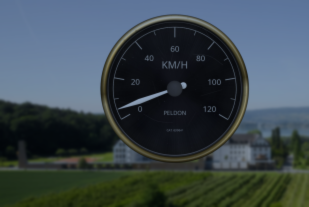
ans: {"value": 5, "unit": "km/h"}
